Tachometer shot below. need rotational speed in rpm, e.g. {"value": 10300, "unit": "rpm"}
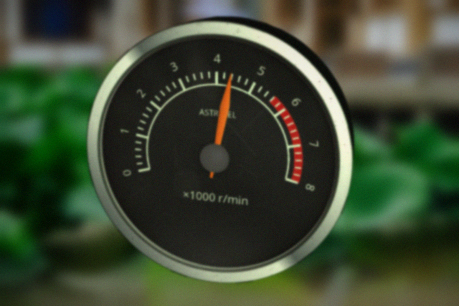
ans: {"value": 4400, "unit": "rpm"}
